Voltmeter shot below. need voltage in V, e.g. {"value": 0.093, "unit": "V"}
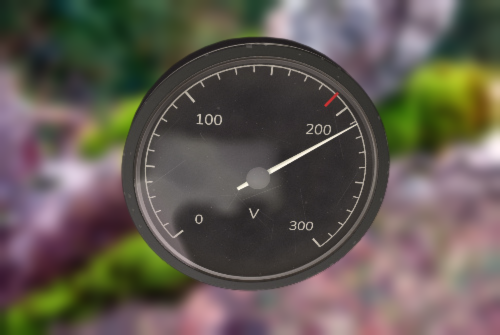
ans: {"value": 210, "unit": "V"}
